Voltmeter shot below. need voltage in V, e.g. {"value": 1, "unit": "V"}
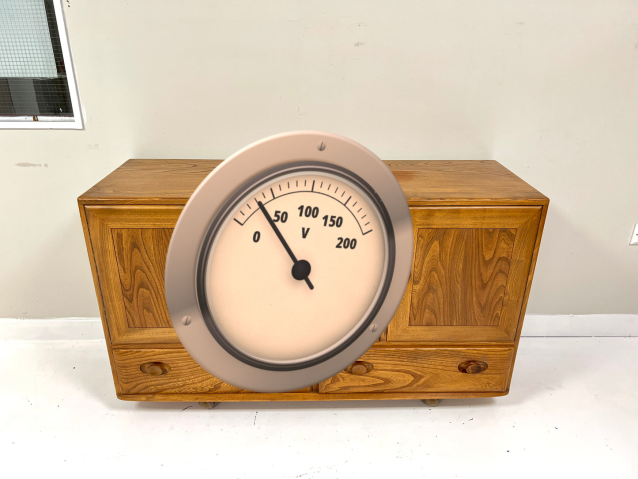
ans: {"value": 30, "unit": "V"}
